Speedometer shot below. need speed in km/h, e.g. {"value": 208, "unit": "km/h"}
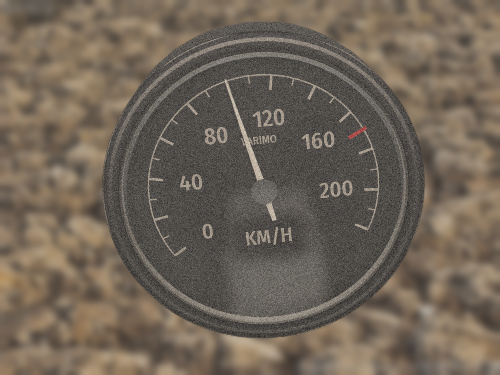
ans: {"value": 100, "unit": "km/h"}
